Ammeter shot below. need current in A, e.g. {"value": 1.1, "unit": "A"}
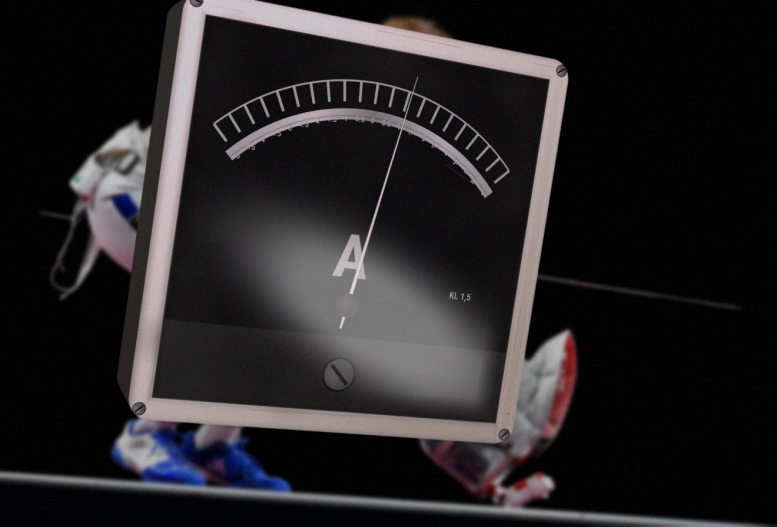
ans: {"value": 1, "unit": "A"}
